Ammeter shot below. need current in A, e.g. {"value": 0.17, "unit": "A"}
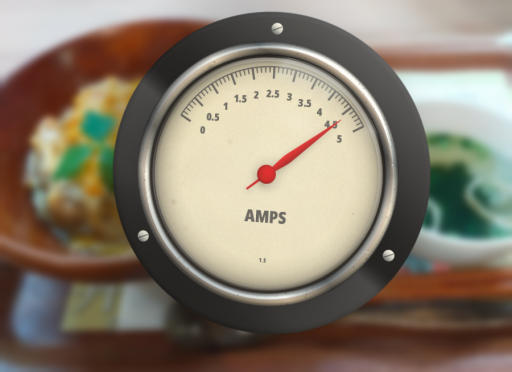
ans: {"value": 4.6, "unit": "A"}
